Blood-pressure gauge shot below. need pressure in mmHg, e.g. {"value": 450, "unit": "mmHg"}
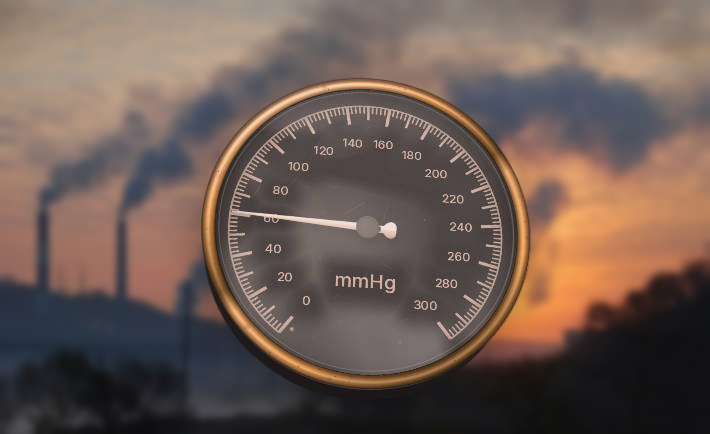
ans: {"value": 60, "unit": "mmHg"}
